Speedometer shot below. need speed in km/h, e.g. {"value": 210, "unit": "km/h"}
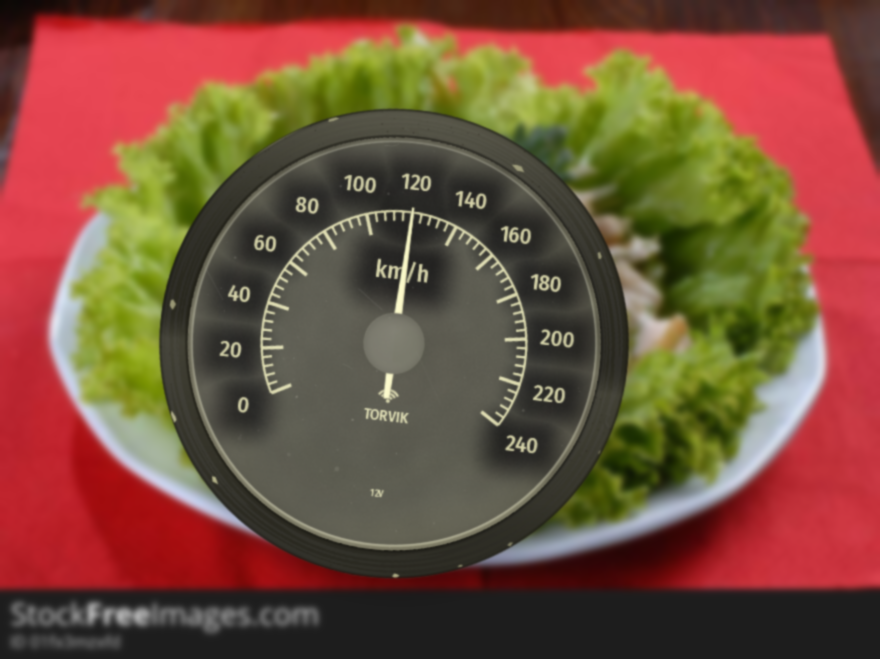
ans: {"value": 120, "unit": "km/h"}
